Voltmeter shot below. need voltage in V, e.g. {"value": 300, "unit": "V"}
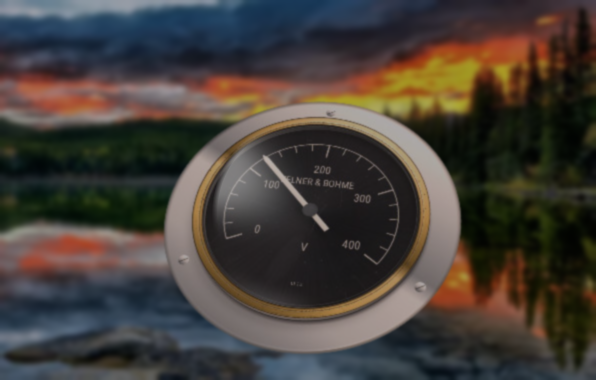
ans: {"value": 120, "unit": "V"}
